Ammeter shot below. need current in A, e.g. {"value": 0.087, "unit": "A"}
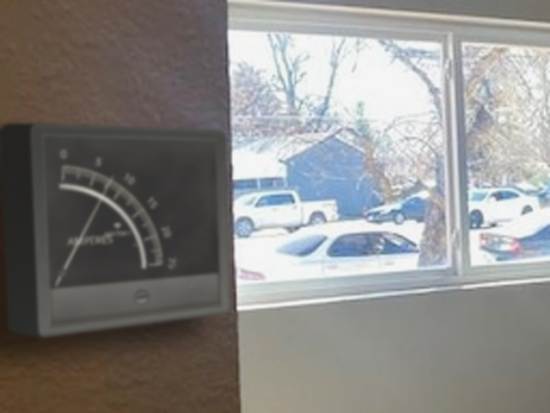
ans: {"value": 7.5, "unit": "A"}
